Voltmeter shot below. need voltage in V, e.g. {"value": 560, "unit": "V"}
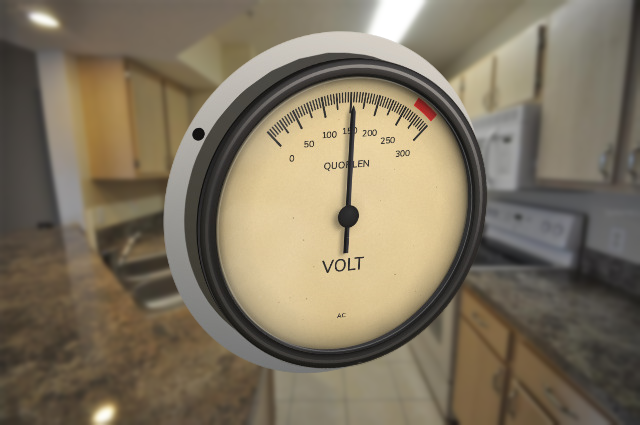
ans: {"value": 150, "unit": "V"}
